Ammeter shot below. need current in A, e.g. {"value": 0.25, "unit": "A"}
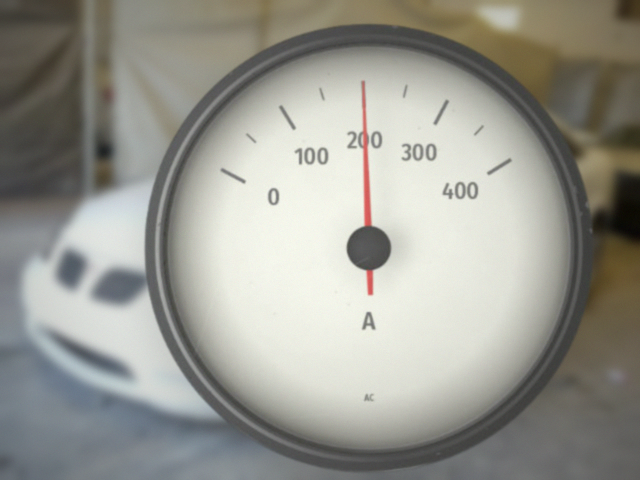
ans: {"value": 200, "unit": "A"}
